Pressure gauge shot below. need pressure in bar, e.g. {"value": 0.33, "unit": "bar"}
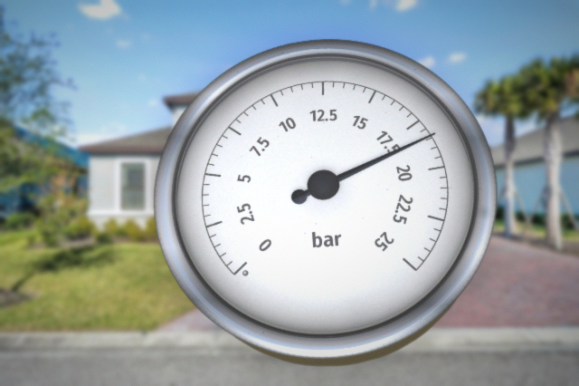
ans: {"value": 18.5, "unit": "bar"}
